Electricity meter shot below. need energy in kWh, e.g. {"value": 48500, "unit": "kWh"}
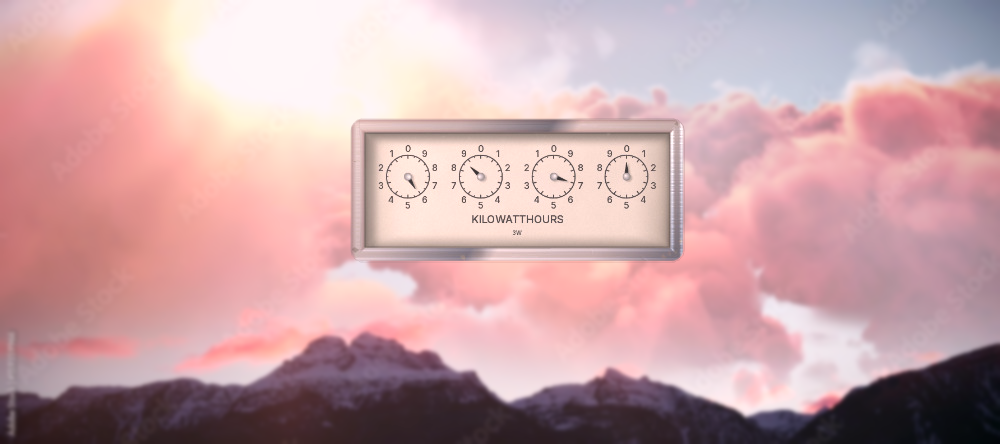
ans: {"value": 5870, "unit": "kWh"}
